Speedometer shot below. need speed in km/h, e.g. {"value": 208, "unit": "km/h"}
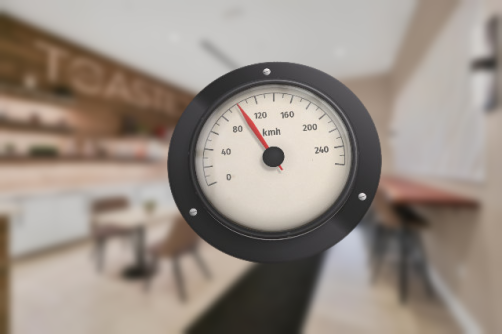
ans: {"value": 100, "unit": "km/h"}
